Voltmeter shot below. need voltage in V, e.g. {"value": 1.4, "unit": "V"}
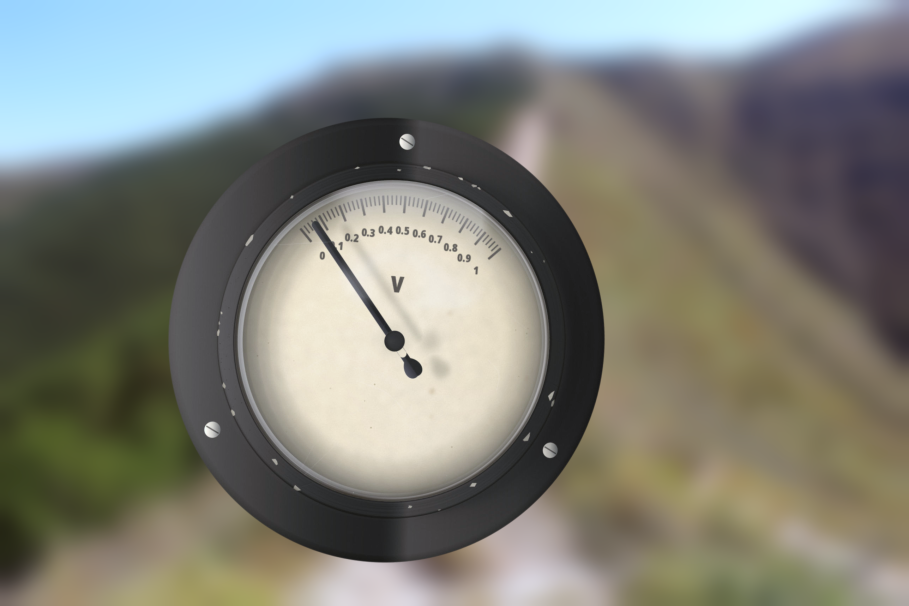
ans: {"value": 0.06, "unit": "V"}
